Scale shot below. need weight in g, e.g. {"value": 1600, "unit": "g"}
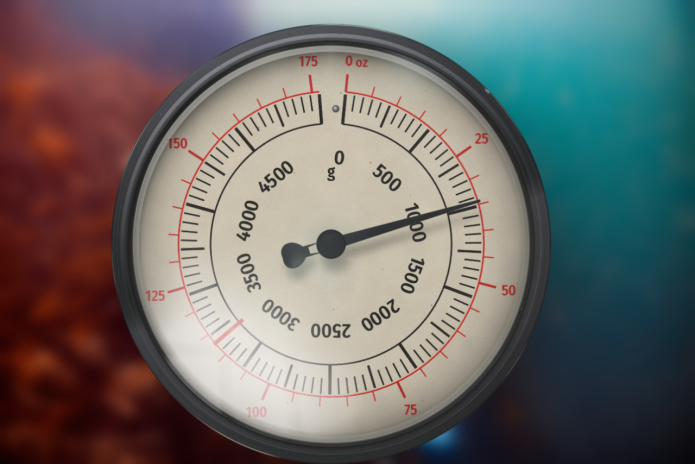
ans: {"value": 975, "unit": "g"}
